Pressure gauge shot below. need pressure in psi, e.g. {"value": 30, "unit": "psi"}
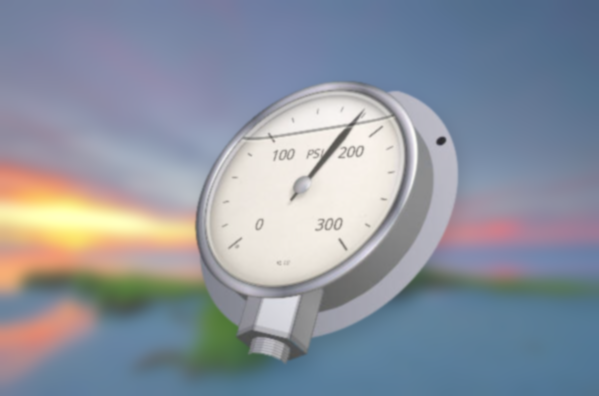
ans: {"value": 180, "unit": "psi"}
